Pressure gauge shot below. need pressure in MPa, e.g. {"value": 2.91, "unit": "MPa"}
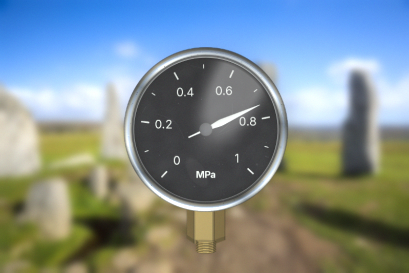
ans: {"value": 0.75, "unit": "MPa"}
